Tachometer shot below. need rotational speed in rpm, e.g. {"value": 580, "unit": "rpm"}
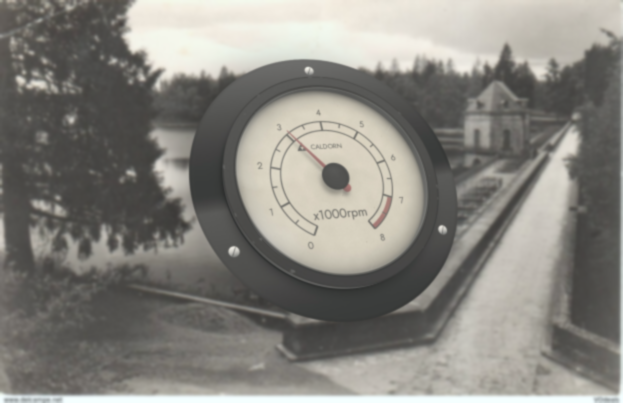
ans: {"value": 3000, "unit": "rpm"}
